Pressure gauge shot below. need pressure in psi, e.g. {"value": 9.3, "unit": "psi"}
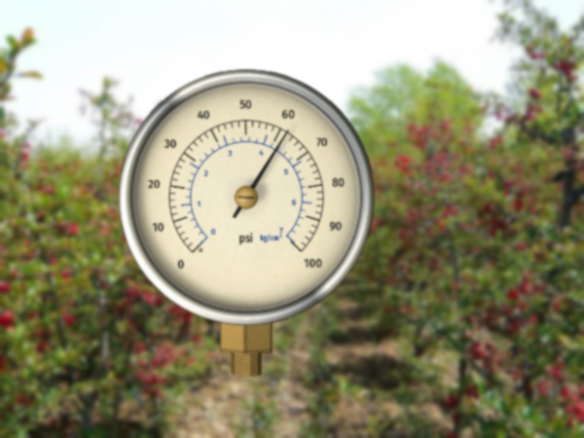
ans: {"value": 62, "unit": "psi"}
